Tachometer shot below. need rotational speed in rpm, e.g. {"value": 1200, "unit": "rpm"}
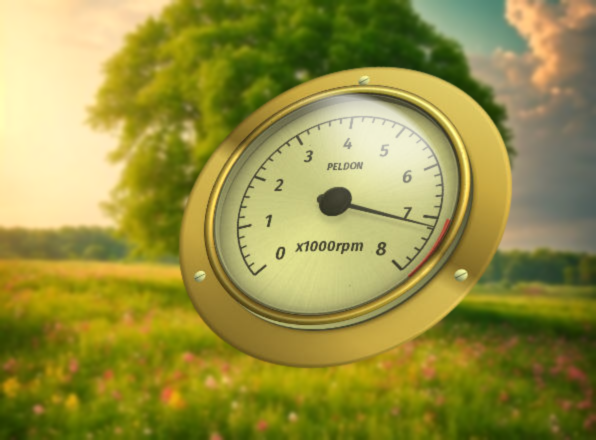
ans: {"value": 7200, "unit": "rpm"}
